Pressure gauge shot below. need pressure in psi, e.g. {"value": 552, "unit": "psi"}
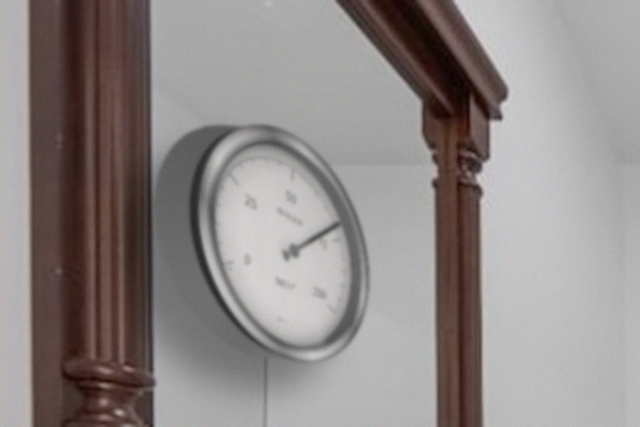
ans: {"value": 70, "unit": "psi"}
